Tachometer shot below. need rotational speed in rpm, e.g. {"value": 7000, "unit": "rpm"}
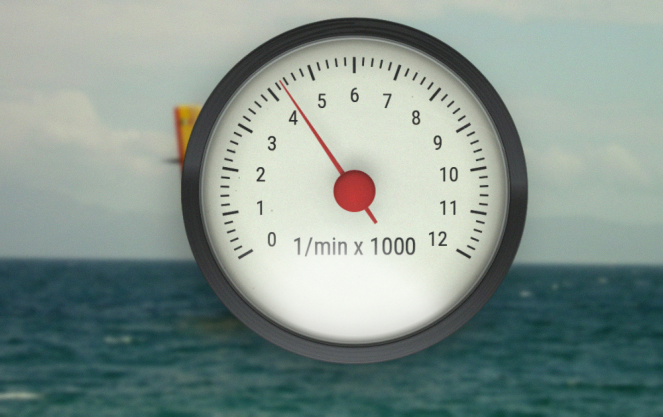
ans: {"value": 4300, "unit": "rpm"}
